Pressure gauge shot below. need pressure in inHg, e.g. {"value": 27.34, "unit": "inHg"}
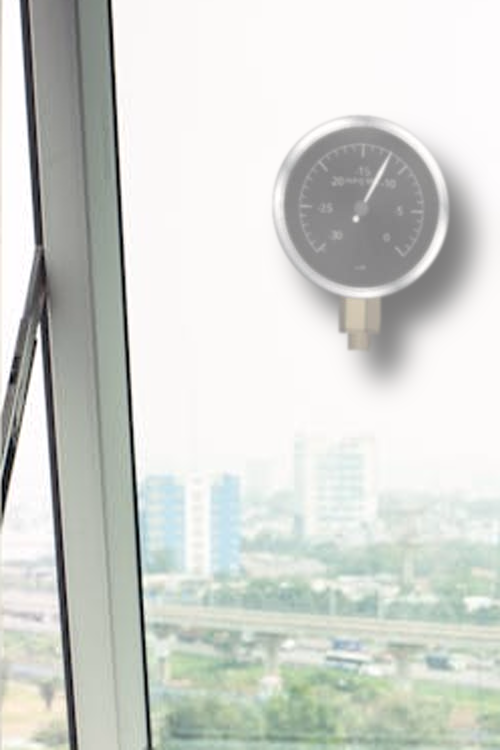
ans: {"value": -12, "unit": "inHg"}
